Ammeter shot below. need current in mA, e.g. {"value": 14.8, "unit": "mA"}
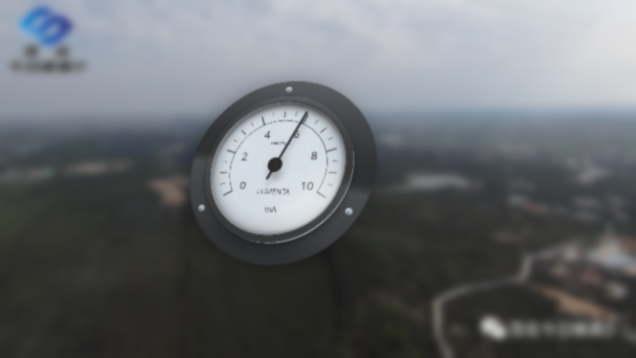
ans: {"value": 6, "unit": "mA"}
